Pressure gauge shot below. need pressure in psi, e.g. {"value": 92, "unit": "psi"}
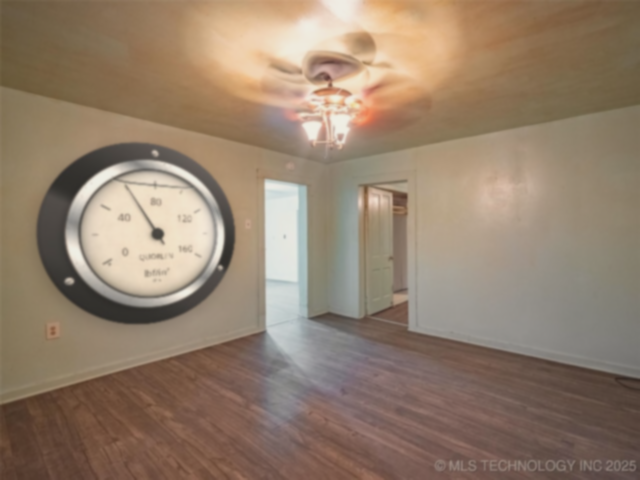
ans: {"value": 60, "unit": "psi"}
